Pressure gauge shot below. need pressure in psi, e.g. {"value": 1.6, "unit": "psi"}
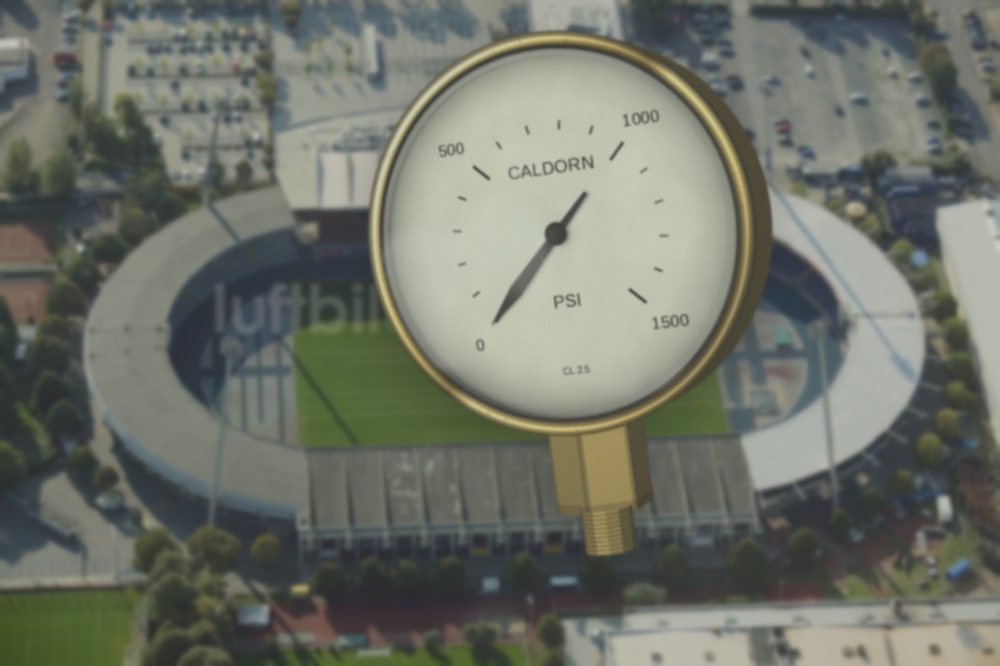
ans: {"value": 0, "unit": "psi"}
